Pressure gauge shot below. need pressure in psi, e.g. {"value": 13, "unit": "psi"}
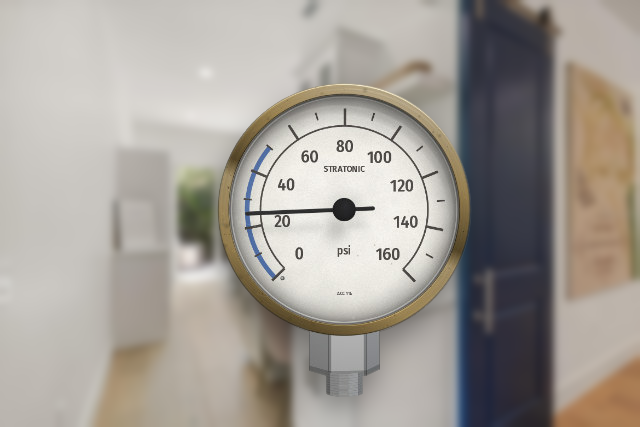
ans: {"value": 25, "unit": "psi"}
